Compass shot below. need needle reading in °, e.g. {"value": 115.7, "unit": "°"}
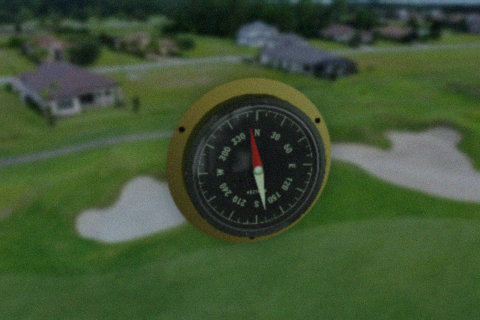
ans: {"value": 350, "unit": "°"}
